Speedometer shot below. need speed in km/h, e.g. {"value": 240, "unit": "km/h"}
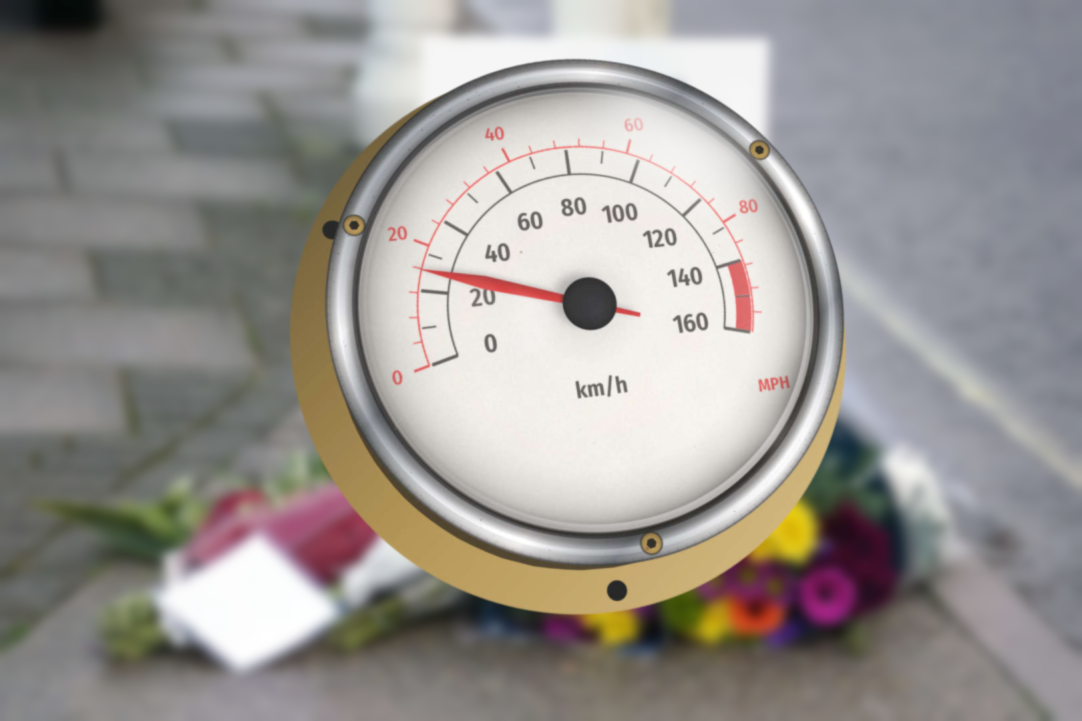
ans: {"value": 25, "unit": "km/h"}
